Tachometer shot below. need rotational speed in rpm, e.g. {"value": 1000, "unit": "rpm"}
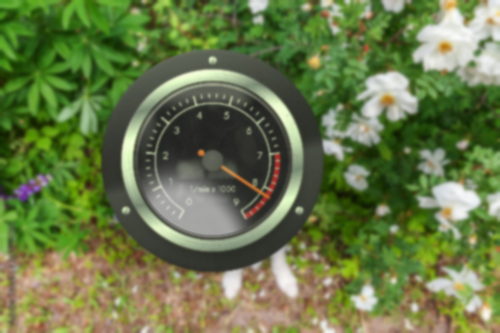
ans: {"value": 8200, "unit": "rpm"}
